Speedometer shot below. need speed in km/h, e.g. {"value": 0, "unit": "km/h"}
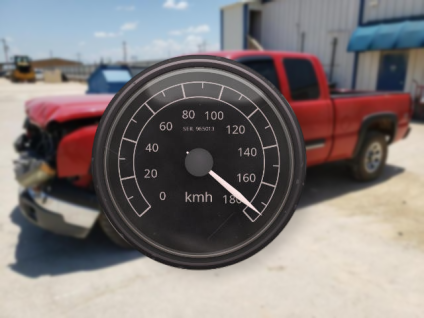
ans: {"value": 175, "unit": "km/h"}
